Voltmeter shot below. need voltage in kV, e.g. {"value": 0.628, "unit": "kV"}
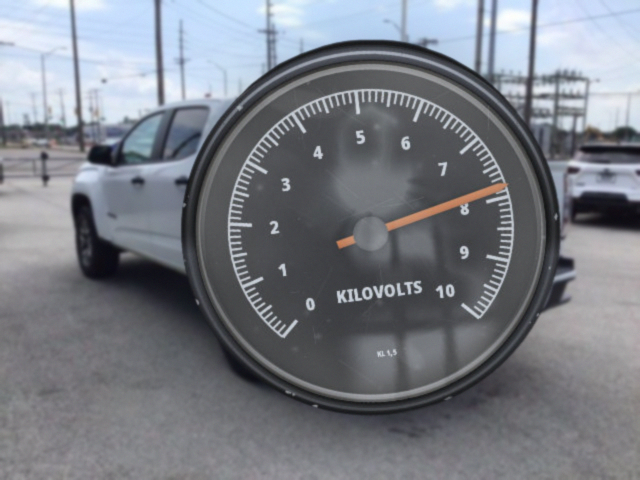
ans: {"value": 7.8, "unit": "kV"}
